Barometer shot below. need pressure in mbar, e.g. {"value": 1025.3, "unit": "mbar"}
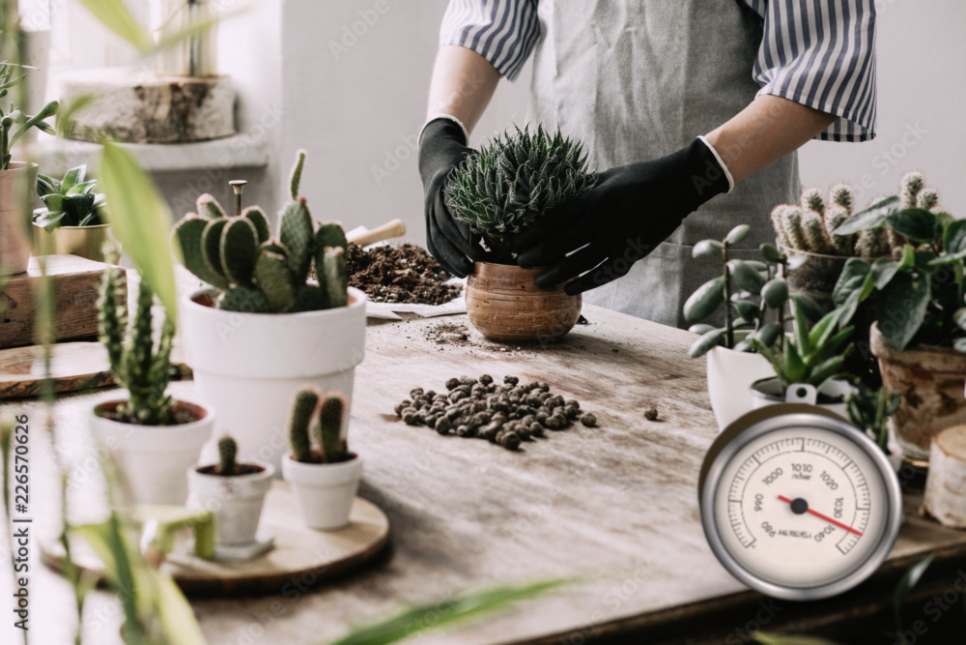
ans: {"value": 1035, "unit": "mbar"}
